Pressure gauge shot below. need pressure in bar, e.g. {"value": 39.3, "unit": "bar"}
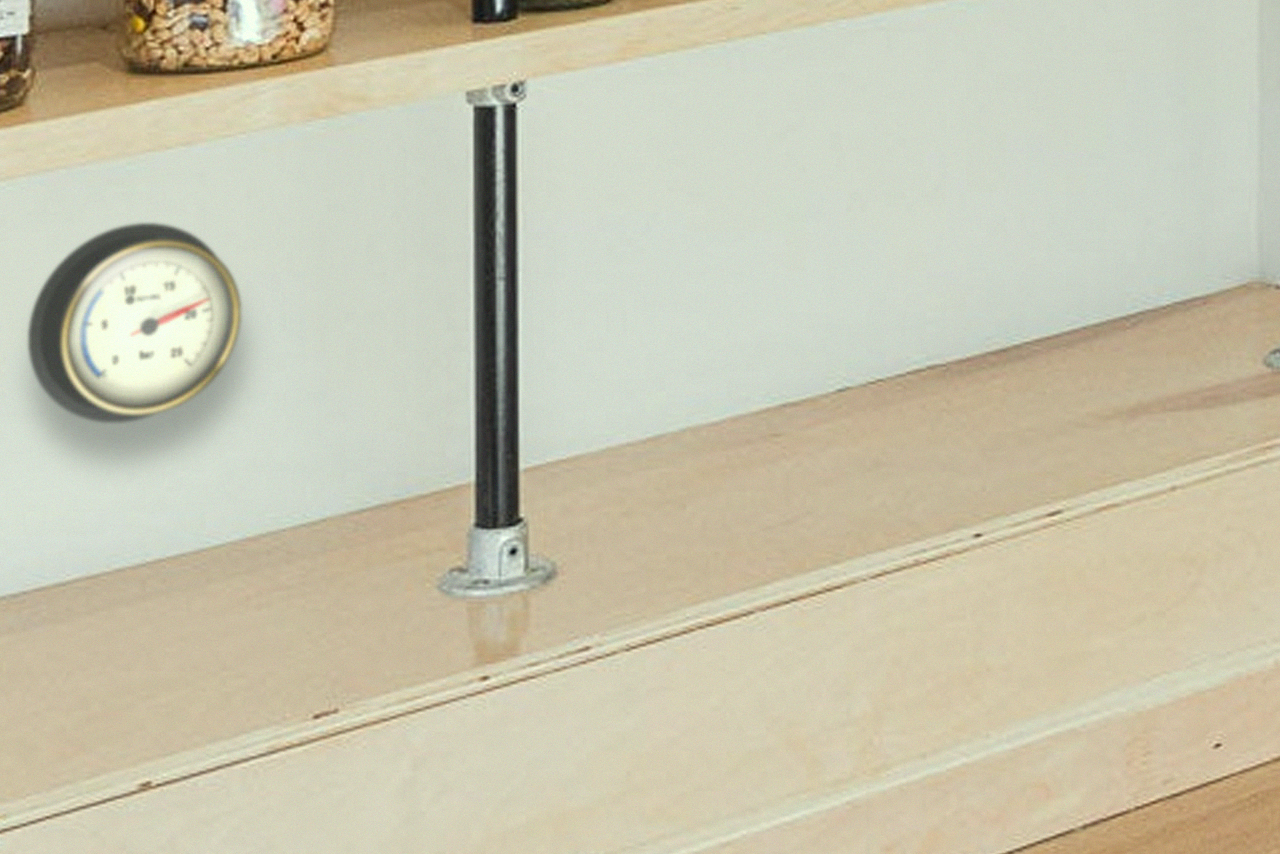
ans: {"value": 19, "unit": "bar"}
